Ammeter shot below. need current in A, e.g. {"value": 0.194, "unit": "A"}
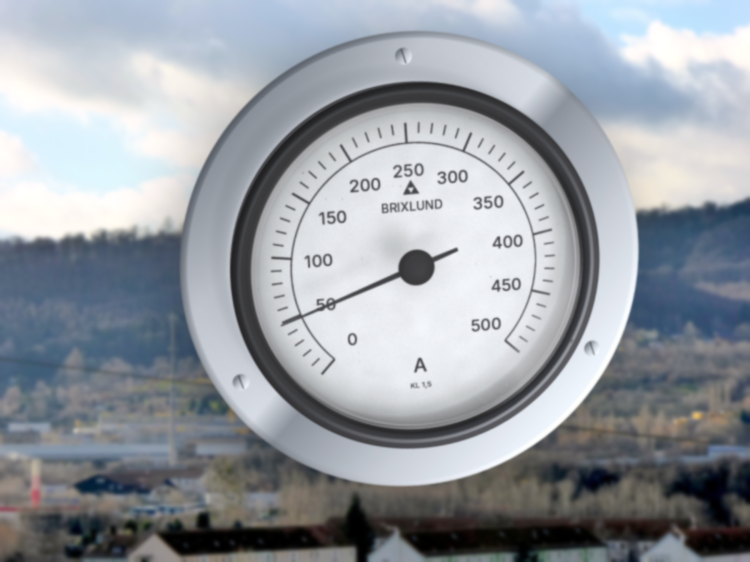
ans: {"value": 50, "unit": "A"}
